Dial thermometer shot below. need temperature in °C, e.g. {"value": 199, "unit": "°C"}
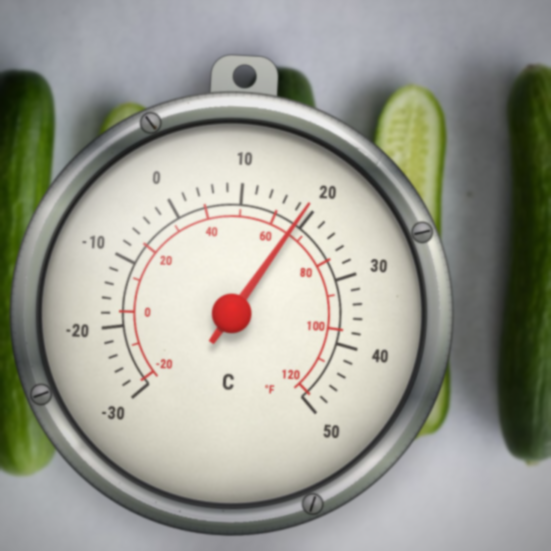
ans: {"value": 19, "unit": "°C"}
